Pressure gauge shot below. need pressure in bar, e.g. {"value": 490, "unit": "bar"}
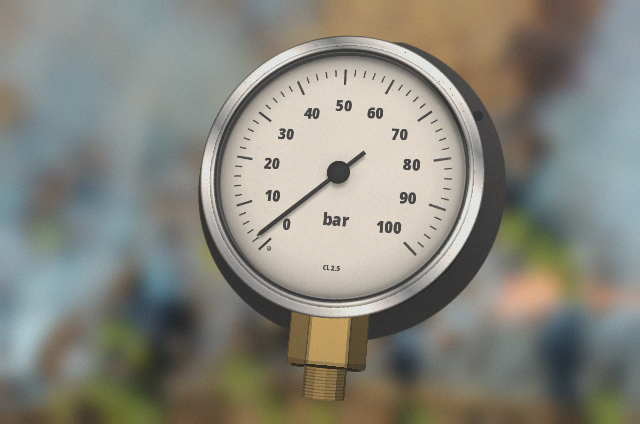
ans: {"value": 2, "unit": "bar"}
